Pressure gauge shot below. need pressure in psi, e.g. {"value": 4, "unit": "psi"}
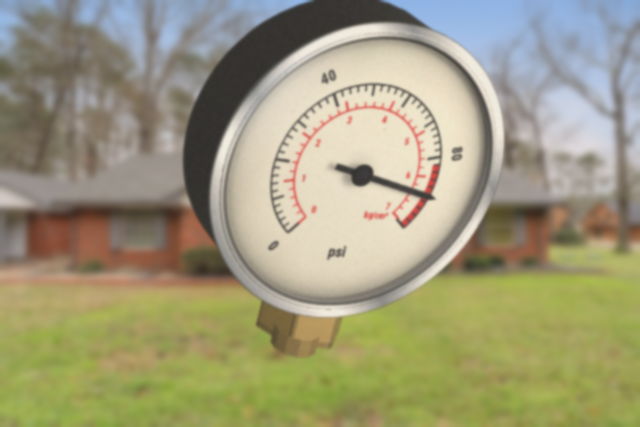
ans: {"value": 90, "unit": "psi"}
